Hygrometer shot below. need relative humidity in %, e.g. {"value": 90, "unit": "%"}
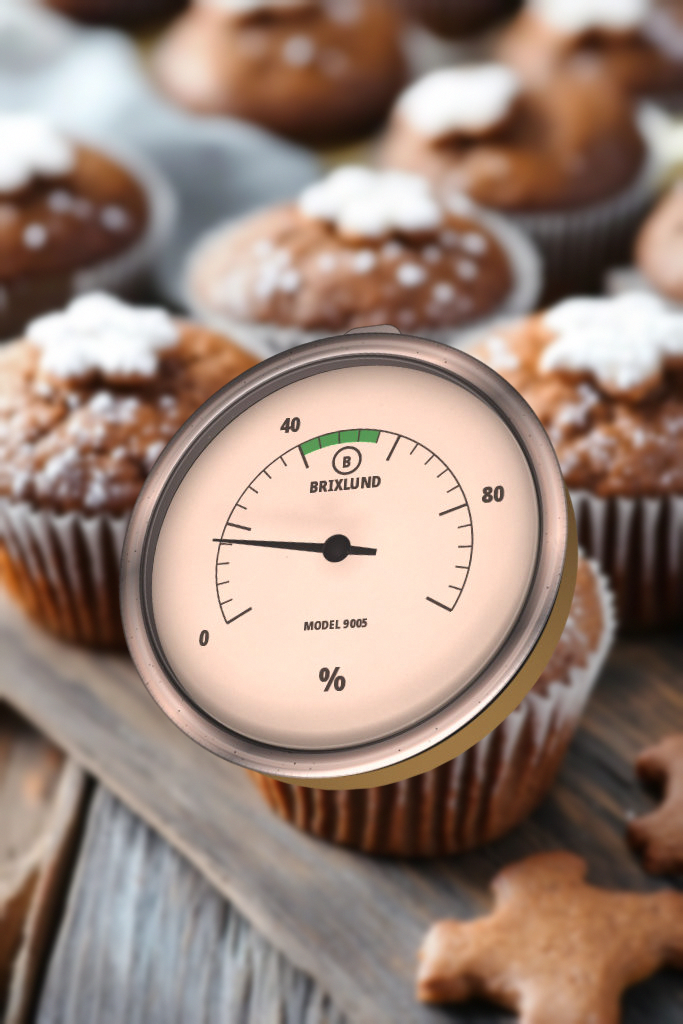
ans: {"value": 16, "unit": "%"}
